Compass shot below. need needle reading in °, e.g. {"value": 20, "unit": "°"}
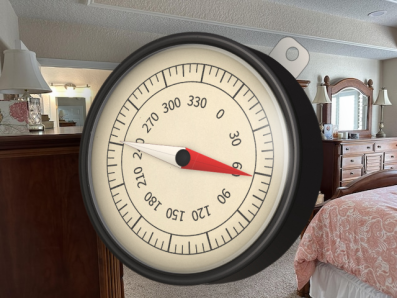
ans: {"value": 62.5, "unit": "°"}
